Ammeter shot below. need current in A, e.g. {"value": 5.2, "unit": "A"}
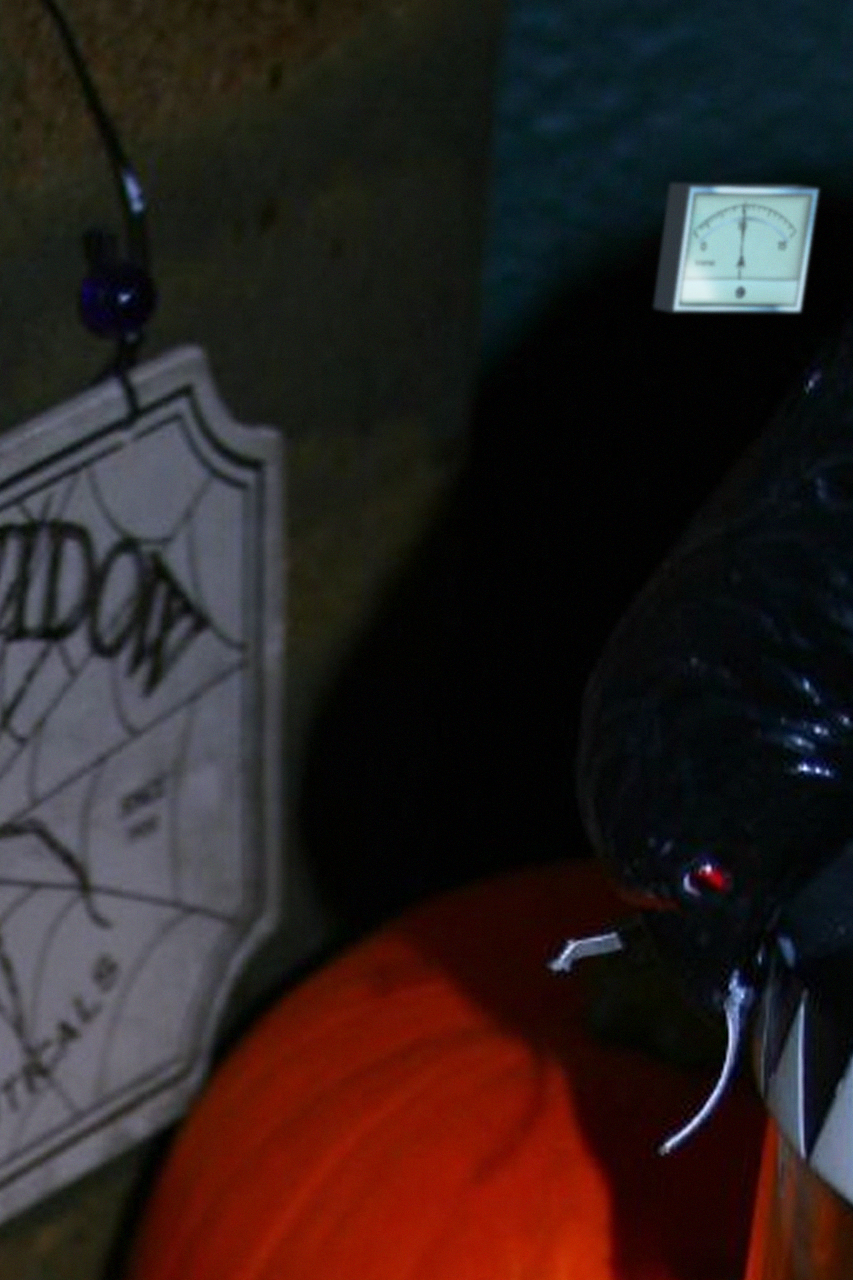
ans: {"value": 10, "unit": "A"}
